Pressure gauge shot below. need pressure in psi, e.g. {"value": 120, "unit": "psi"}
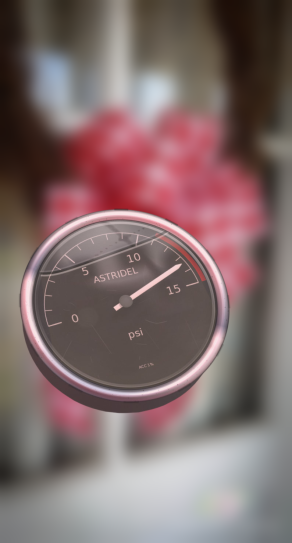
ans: {"value": 13.5, "unit": "psi"}
